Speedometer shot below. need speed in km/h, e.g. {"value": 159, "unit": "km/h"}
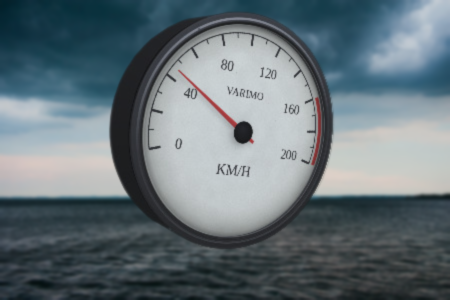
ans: {"value": 45, "unit": "km/h"}
